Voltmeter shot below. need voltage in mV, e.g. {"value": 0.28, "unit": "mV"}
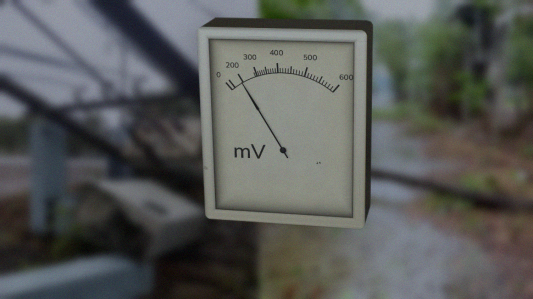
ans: {"value": 200, "unit": "mV"}
